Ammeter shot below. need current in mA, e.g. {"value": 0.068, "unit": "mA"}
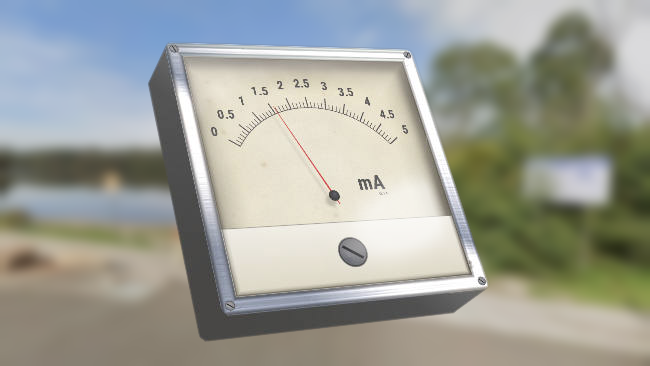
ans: {"value": 1.5, "unit": "mA"}
